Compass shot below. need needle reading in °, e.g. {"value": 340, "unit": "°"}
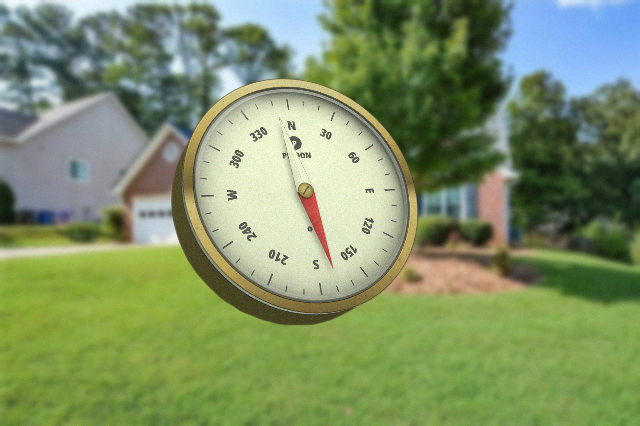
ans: {"value": 170, "unit": "°"}
